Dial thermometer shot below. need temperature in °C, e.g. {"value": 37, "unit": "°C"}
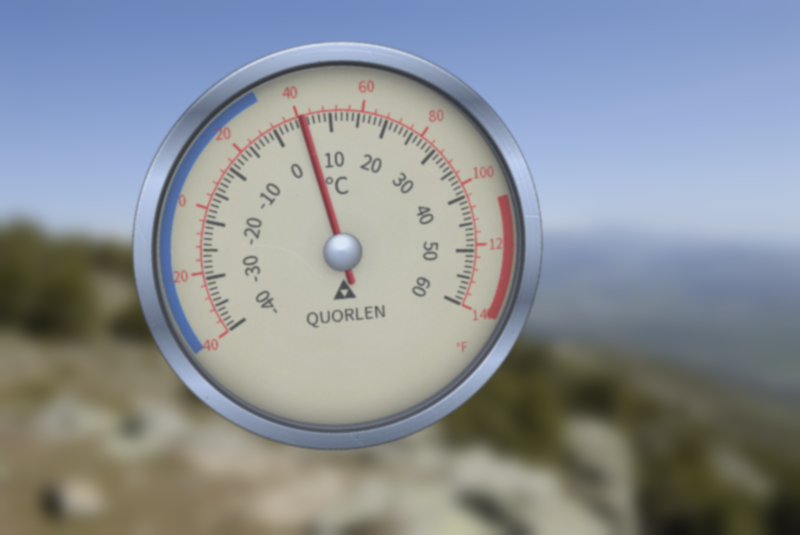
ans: {"value": 5, "unit": "°C"}
